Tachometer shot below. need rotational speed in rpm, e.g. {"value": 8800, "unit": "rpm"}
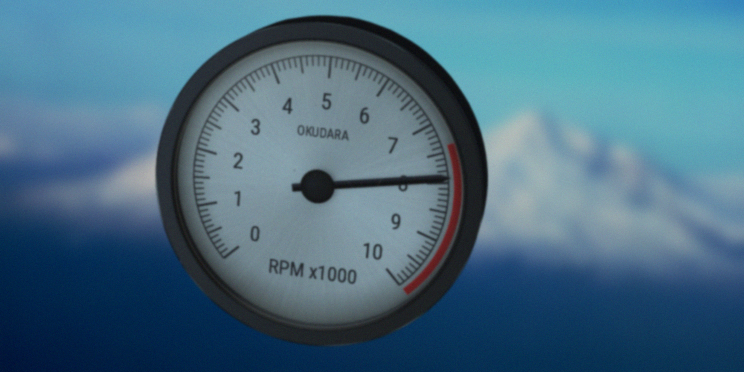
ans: {"value": 7900, "unit": "rpm"}
